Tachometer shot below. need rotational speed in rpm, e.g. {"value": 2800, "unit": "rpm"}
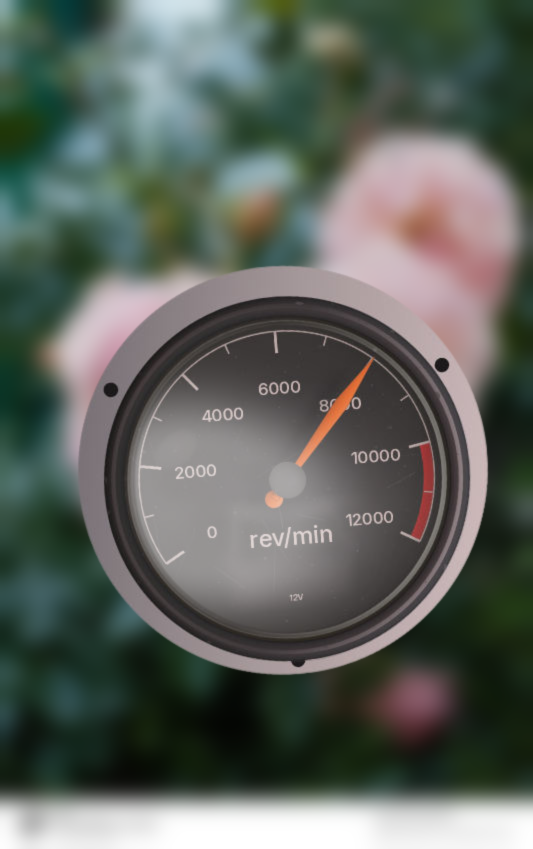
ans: {"value": 8000, "unit": "rpm"}
